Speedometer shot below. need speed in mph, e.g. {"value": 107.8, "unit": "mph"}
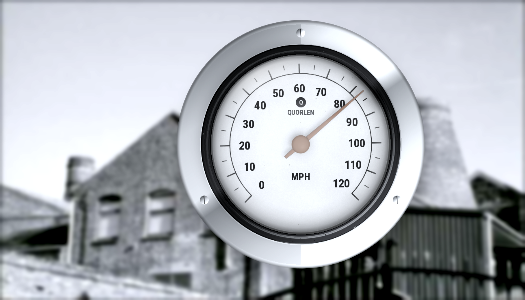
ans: {"value": 82.5, "unit": "mph"}
